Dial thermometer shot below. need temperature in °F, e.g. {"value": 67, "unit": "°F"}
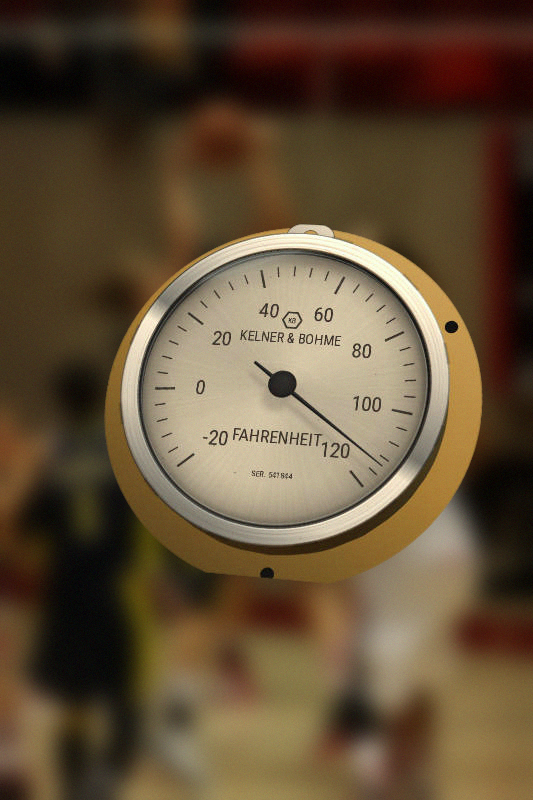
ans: {"value": 114, "unit": "°F"}
